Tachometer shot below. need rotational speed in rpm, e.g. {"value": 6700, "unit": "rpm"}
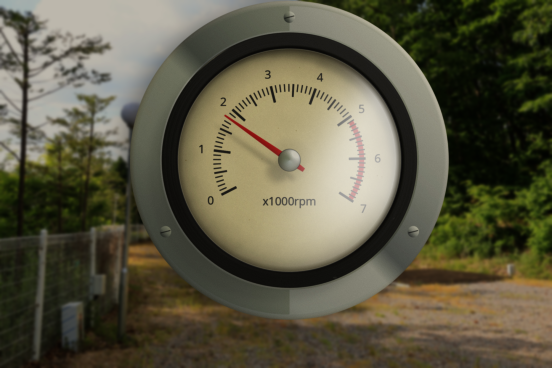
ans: {"value": 1800, "unit": "rpm"}
